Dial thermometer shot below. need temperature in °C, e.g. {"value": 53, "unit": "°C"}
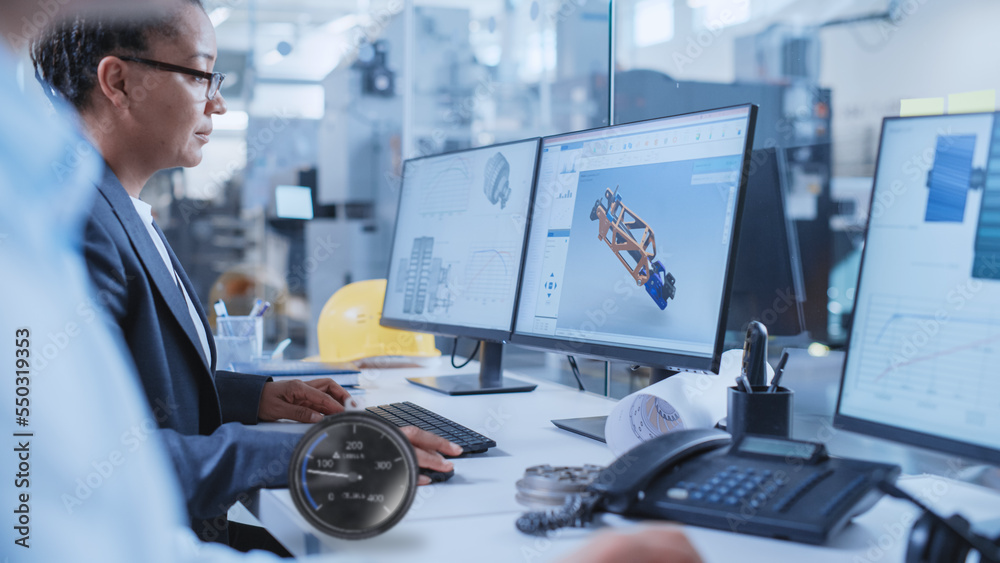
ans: {"value": 75, "unit": "°C"}
